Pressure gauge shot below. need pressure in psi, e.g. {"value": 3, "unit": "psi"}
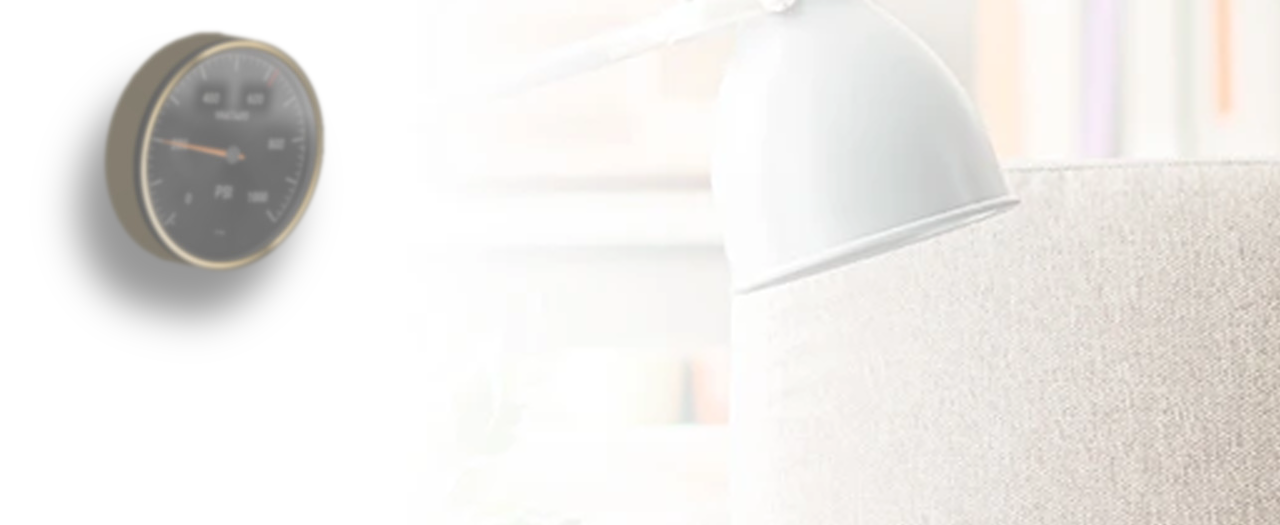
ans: {"value": 200, "unit": "psi"}
